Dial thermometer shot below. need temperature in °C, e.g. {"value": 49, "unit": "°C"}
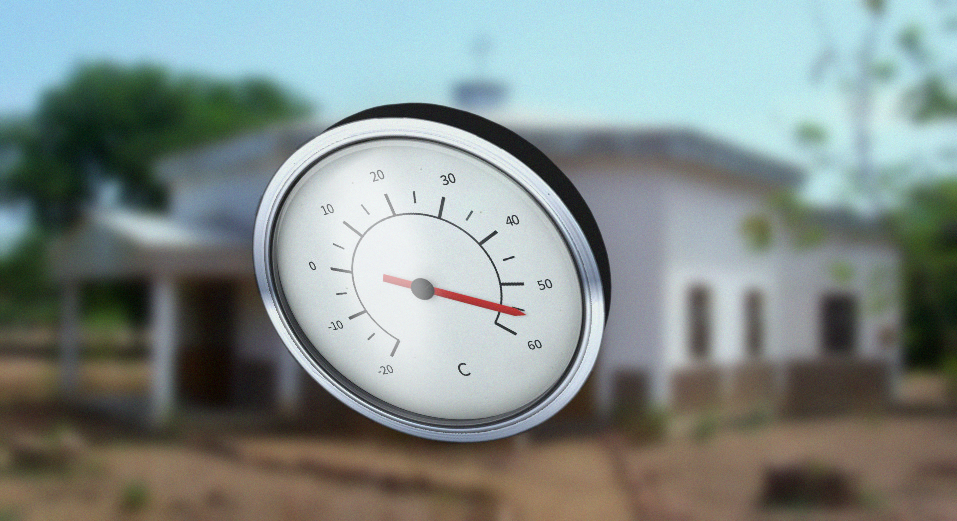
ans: {"value": 55, "unit": "°C"}
